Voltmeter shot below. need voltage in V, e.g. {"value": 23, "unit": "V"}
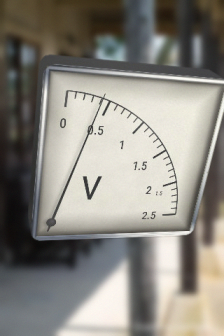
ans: {"value": 0.4, "unit": "V"}
